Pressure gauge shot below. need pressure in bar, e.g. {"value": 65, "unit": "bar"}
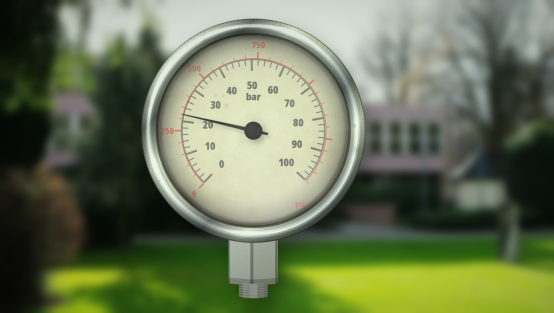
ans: {"value": 22, "unit": "bar"}
